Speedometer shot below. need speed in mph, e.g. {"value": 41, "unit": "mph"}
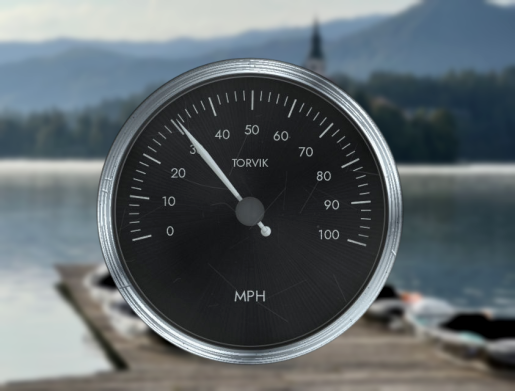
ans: {"value": 31, "unit": "mph"}
